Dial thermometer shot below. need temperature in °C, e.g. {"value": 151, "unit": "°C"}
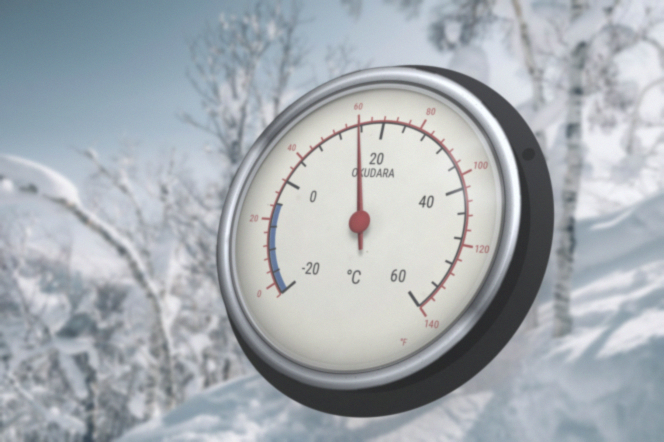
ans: {"value": 16, "unit": "°C"}
